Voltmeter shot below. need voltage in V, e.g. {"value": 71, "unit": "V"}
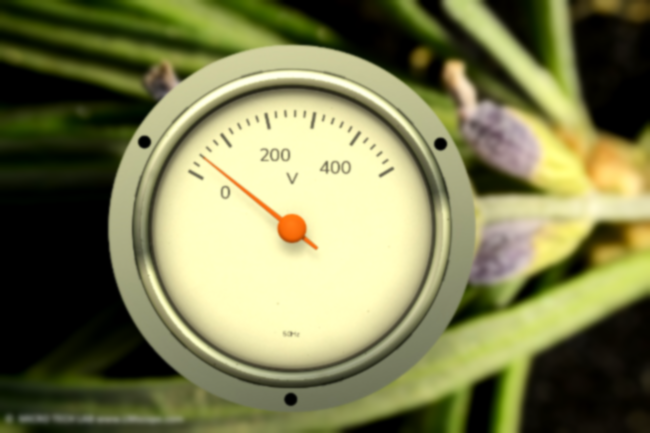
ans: {"value": 40, "unit": "V"}
